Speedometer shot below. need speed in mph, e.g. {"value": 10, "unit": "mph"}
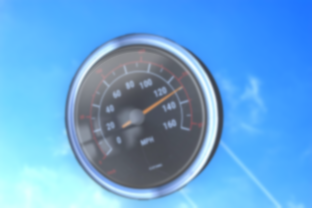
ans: {"value": 130, "unit": "mph"}
